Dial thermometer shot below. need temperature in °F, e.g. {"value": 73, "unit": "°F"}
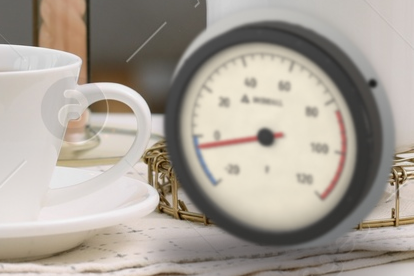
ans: {"value": -4, "unit": "°F"}
